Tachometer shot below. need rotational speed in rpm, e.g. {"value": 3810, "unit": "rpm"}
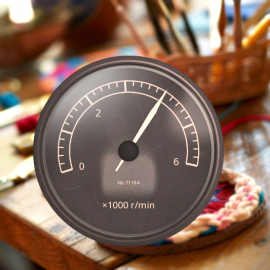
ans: {"value": 4000, "unit": "rpm"}
